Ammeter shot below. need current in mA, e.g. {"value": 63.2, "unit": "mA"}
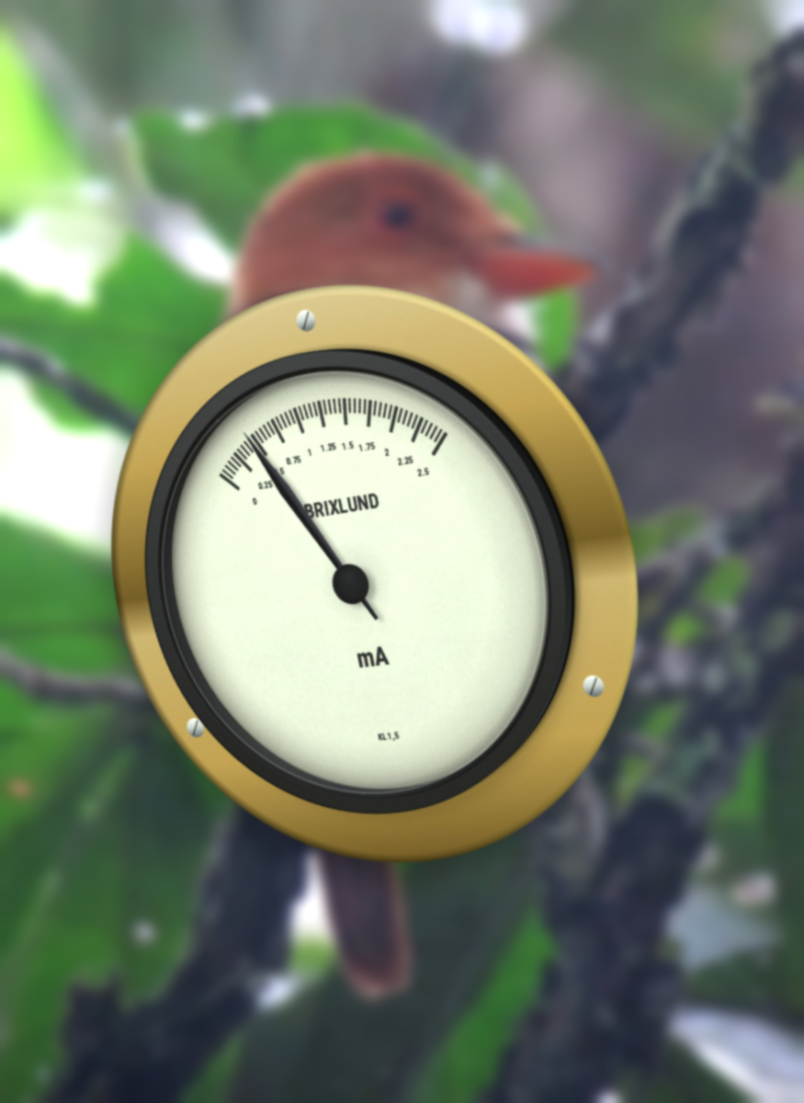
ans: {"value": 0.5, "unit": "mA"}
